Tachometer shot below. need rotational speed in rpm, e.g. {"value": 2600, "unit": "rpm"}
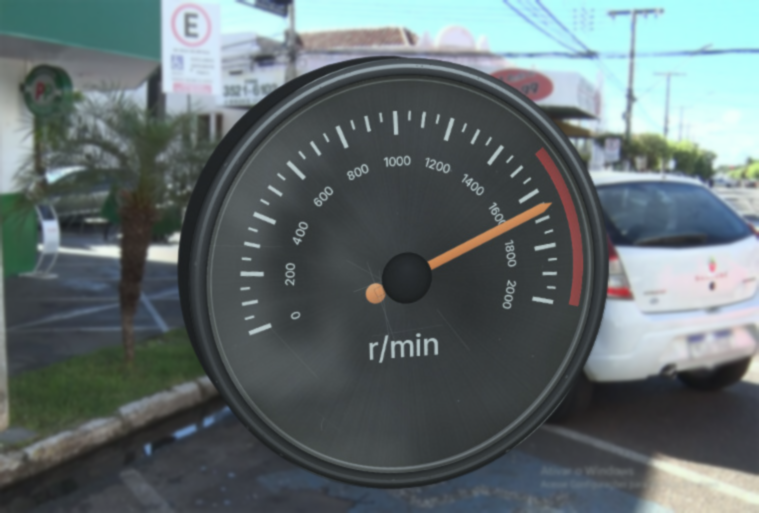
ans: {"value": 1650, "unit": "rpm"}
